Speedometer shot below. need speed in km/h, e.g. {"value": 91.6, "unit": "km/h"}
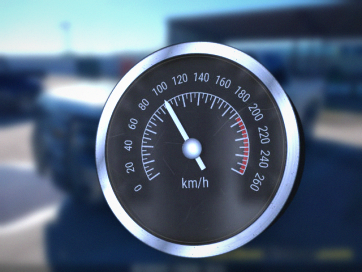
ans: {"value": 100, "unit": "km/h"}
